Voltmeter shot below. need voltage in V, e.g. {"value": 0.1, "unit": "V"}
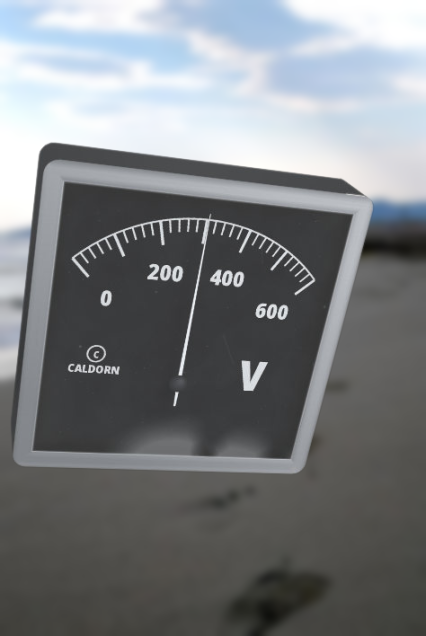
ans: {"value": 300, "unit": "V"}
